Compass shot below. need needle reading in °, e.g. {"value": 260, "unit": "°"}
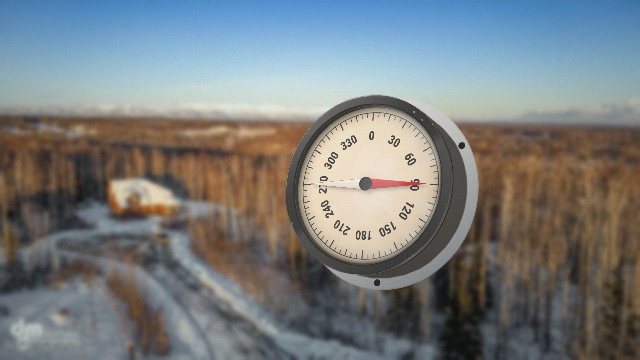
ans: {"value": 90, "unit": "°"}
